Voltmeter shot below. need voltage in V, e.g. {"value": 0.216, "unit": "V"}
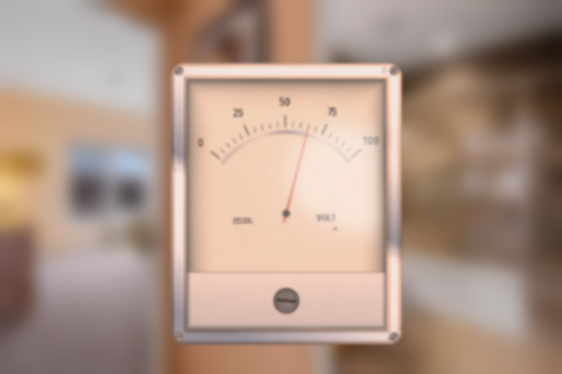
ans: {"value": 65, "unit": "V"}
